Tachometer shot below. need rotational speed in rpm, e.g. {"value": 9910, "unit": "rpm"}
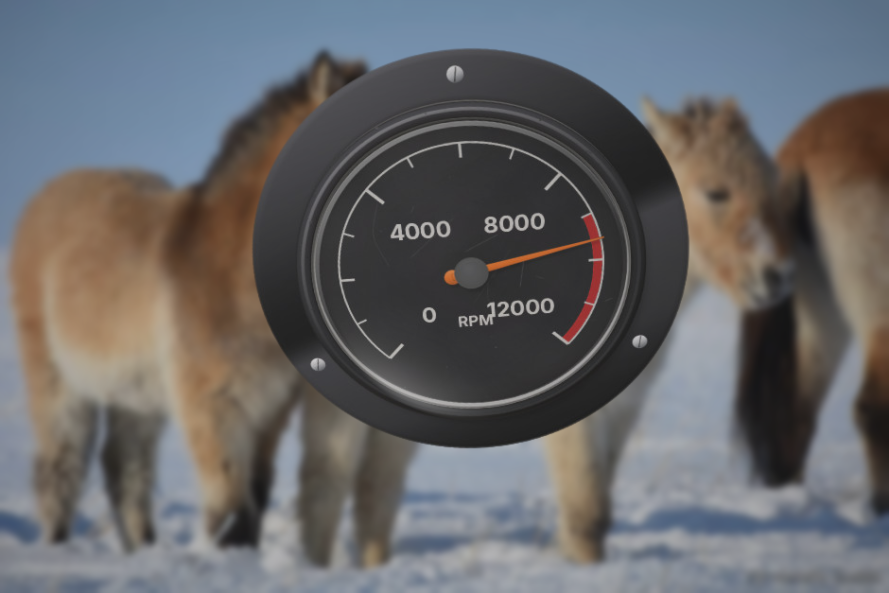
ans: {"value": 9500, "unit": "rpm"}
